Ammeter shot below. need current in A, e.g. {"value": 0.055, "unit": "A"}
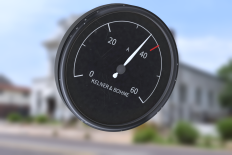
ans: {"value": 35, "unit": "A"}
